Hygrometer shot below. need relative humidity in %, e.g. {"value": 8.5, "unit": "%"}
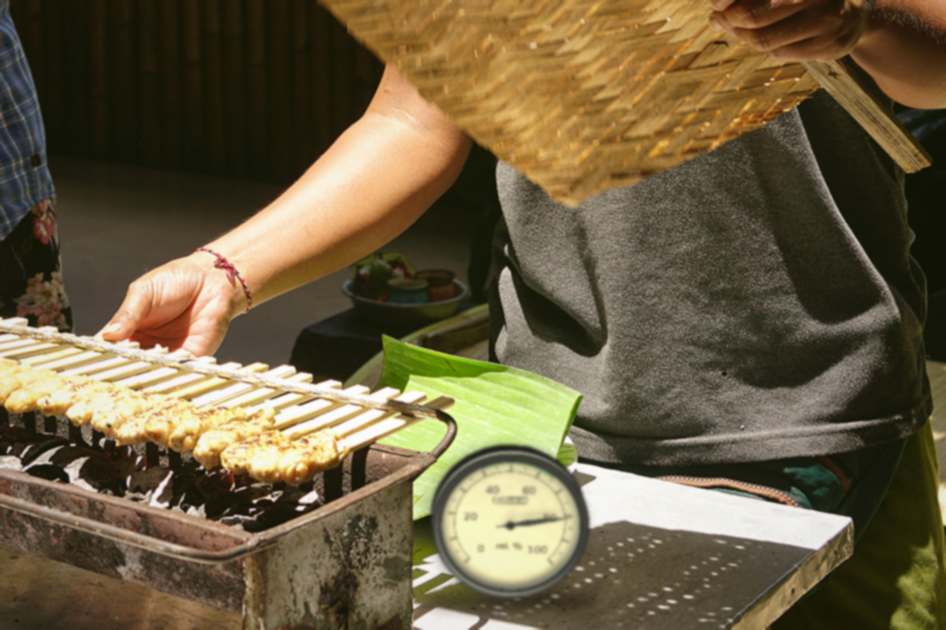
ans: {"value": 80, "unit": "%"}
